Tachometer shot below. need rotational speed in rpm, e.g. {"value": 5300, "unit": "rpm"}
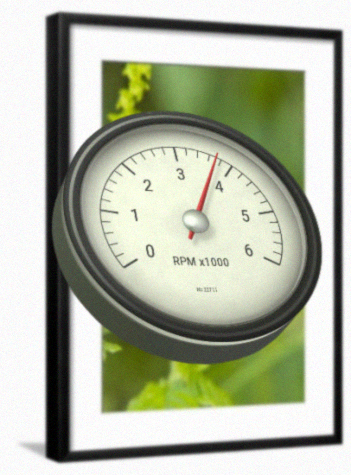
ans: {"value": 3700, "unit": "rpm"}
